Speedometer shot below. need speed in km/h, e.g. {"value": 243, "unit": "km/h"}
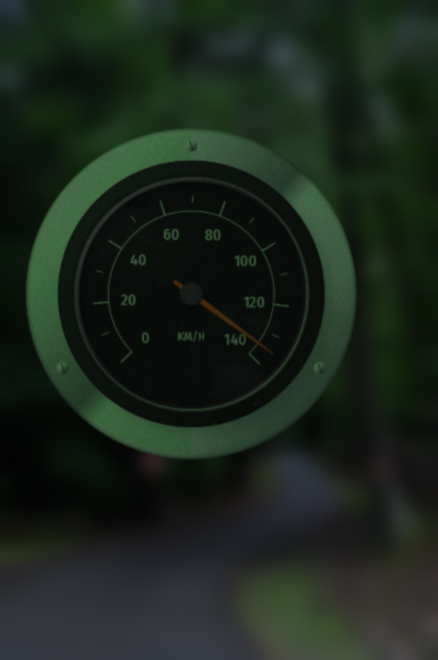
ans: {"value": 135, "unit": "km/h"}
